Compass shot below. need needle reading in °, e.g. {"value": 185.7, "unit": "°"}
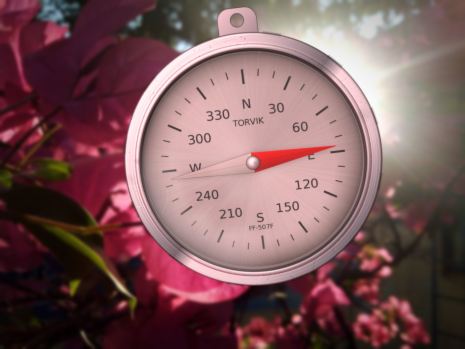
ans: {"value": 85, "unit": "°"}
